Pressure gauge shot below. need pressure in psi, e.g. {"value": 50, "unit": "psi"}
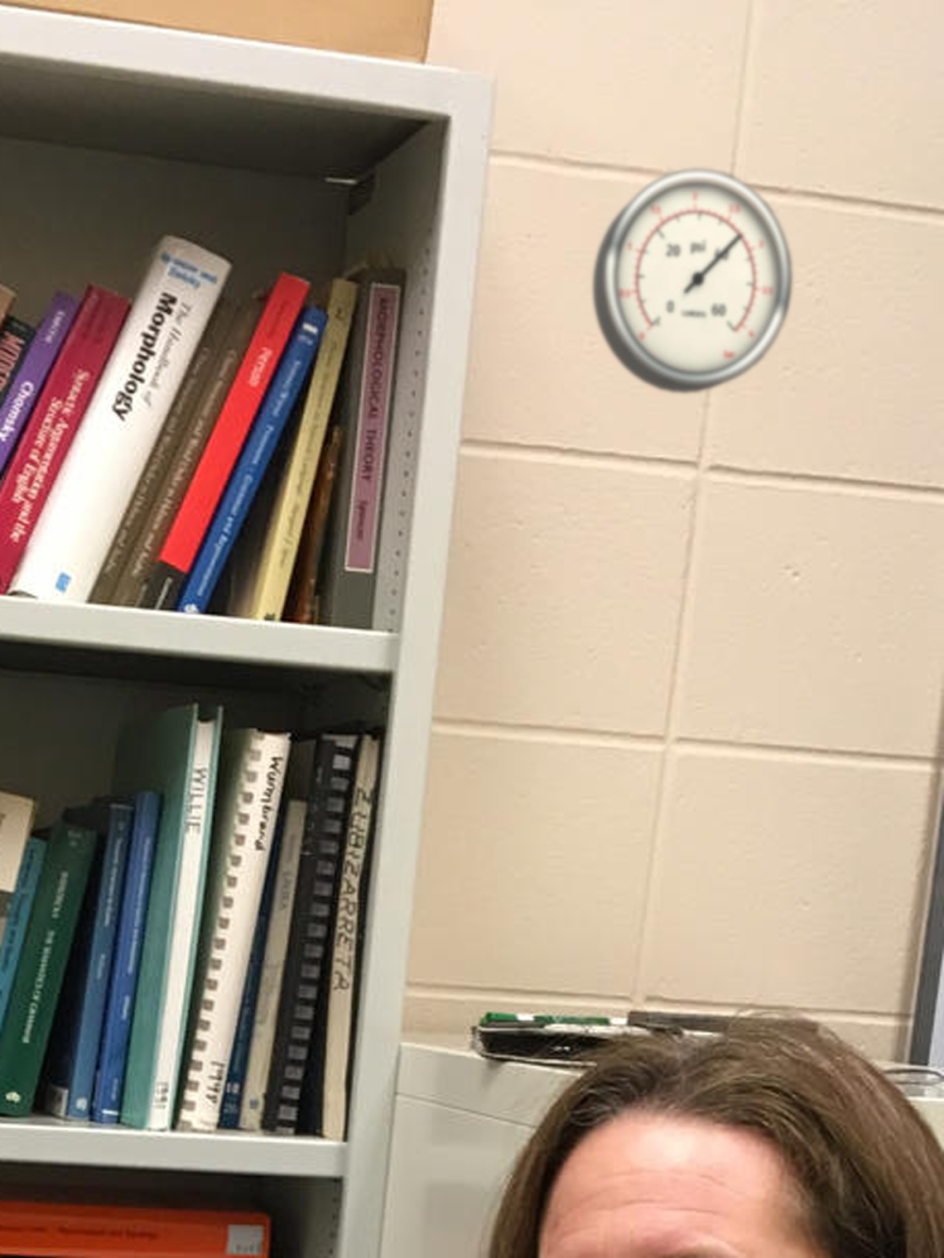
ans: {"value": 40, "unit": "psi"}
